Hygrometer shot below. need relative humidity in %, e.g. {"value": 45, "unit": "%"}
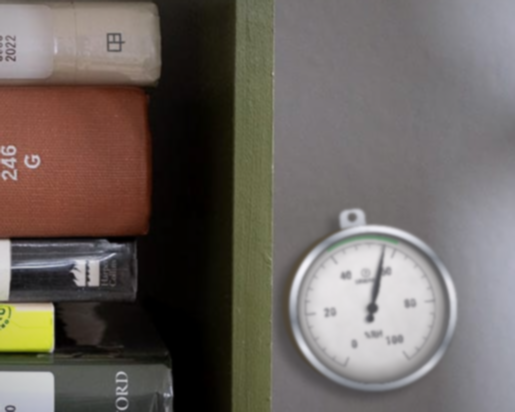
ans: {"value": 56, "unit": "%"}
